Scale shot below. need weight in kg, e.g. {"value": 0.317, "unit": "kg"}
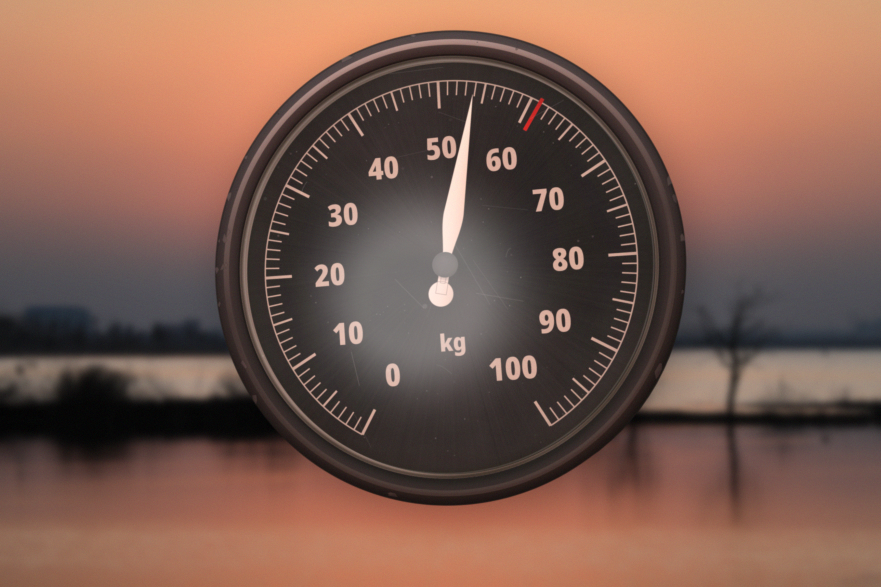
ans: {"value": 54, "unit": "kg"}
